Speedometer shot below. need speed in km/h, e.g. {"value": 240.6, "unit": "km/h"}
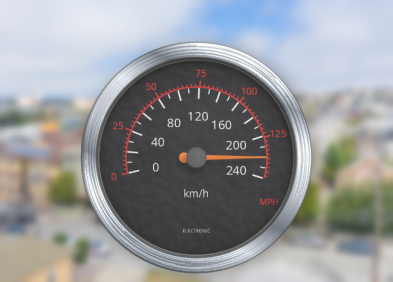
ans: {"value": 220, "unit": "km/h"}
